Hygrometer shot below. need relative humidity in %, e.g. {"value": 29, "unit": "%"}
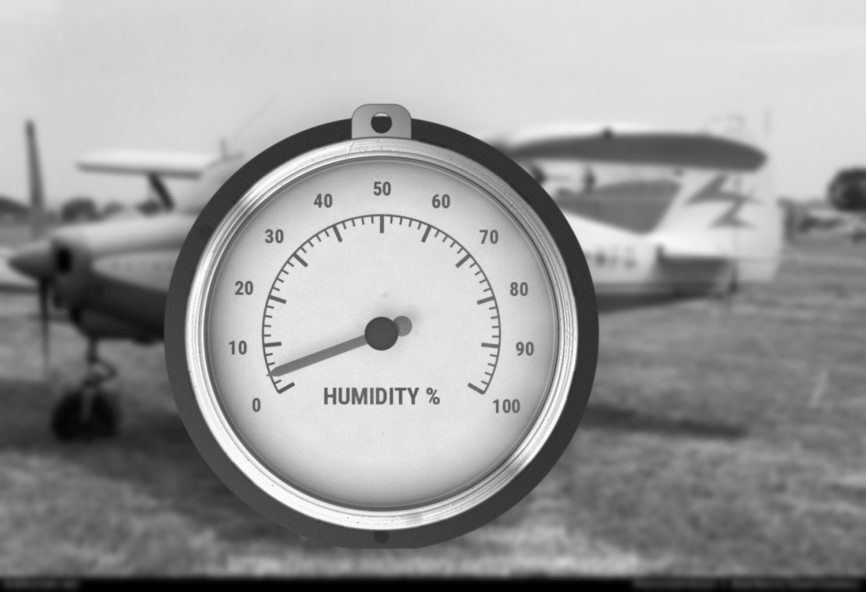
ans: {"value": 4, "unit": "%"}
